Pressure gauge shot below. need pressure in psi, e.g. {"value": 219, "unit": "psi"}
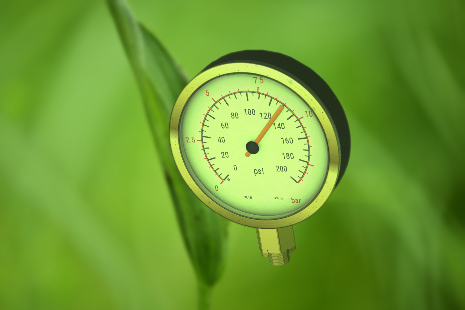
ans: {"value": 130, "unit": "psi"}
